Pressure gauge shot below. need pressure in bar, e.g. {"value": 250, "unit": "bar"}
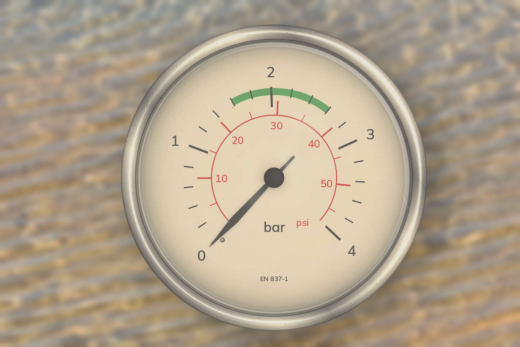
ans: {"value": 0, "unit": "bar"}
